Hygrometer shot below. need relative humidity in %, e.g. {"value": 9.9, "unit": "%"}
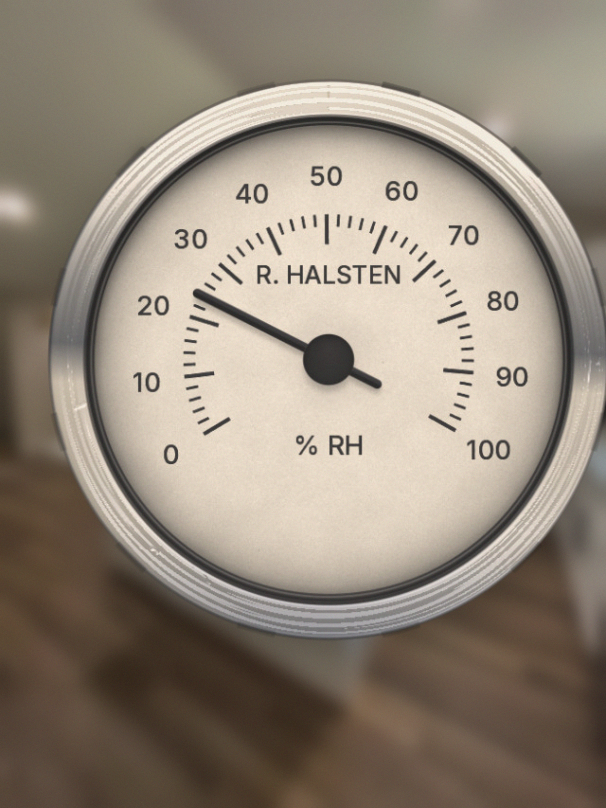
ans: {"value": 24, "unit": "%"}
